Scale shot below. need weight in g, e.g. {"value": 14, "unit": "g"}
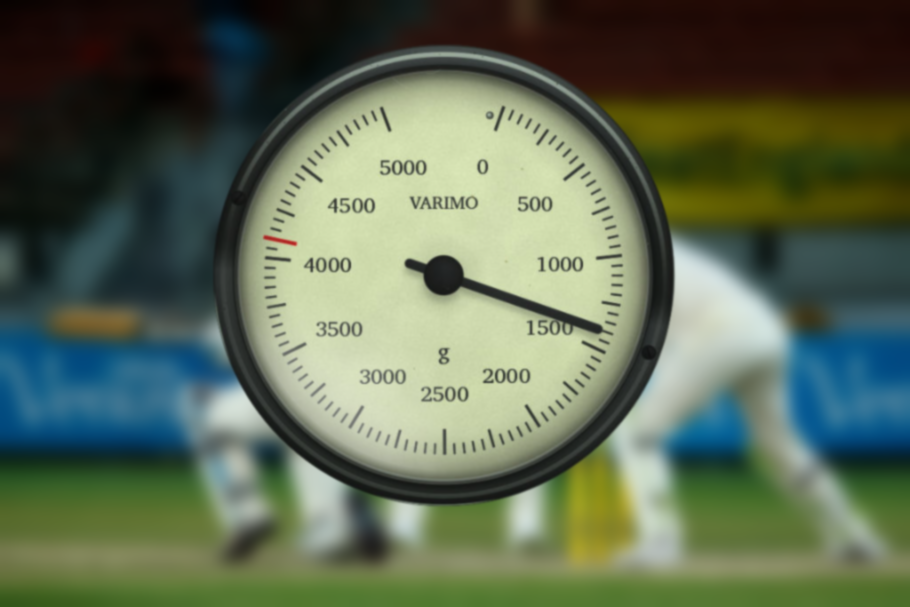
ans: {"value": 1400, "unit": "g"}
